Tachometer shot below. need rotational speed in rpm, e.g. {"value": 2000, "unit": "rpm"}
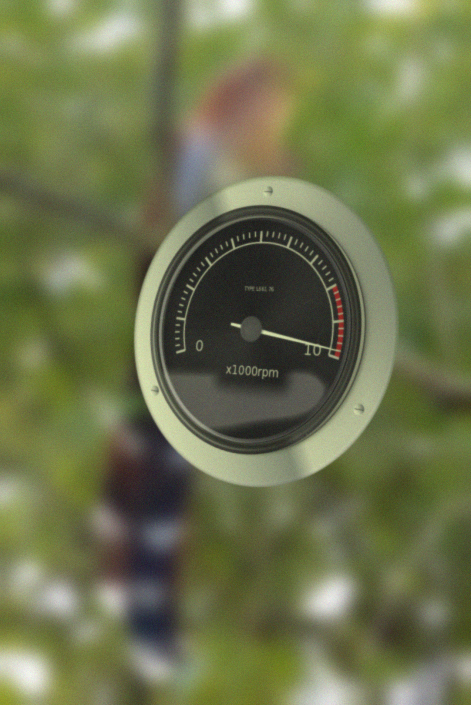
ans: {"value": 9800, "unit": "rpm"}
